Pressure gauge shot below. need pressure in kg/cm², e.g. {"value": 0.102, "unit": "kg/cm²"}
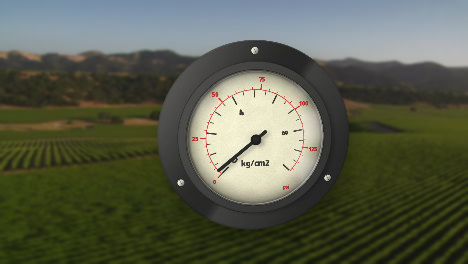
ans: {"value": 0.25, "unit": "kg/cm²"}
